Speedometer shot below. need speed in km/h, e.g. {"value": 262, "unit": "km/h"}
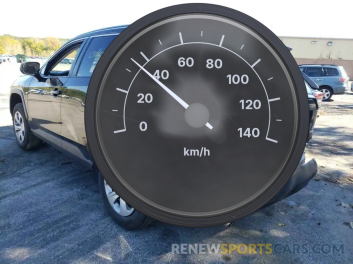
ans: {"value": 35, "unit": "km/h"}
